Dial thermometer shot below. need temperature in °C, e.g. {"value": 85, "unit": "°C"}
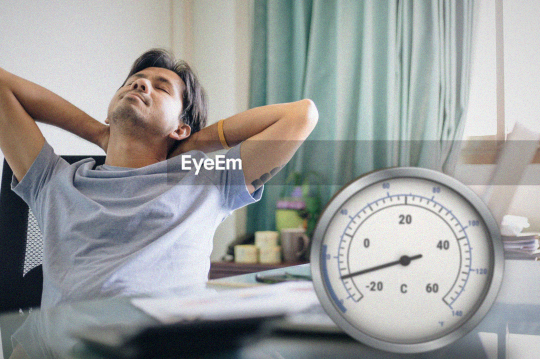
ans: {"value": -12, "unit": "°C"}
